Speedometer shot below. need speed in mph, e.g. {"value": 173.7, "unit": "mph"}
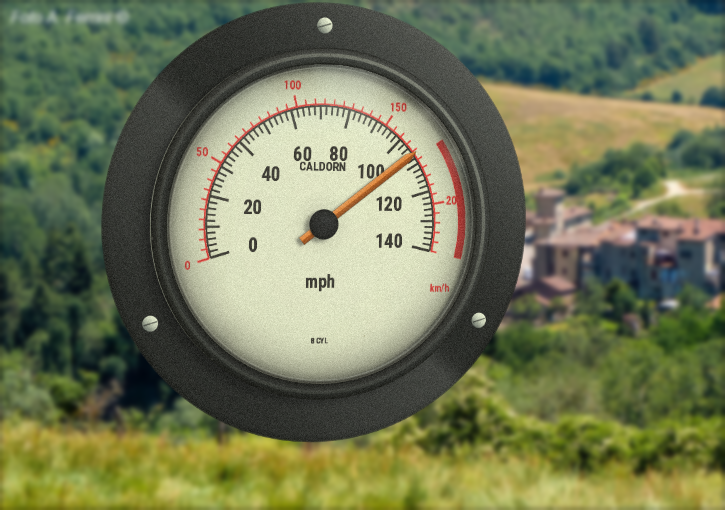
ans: {"value": 106, "unit": "mph"}
